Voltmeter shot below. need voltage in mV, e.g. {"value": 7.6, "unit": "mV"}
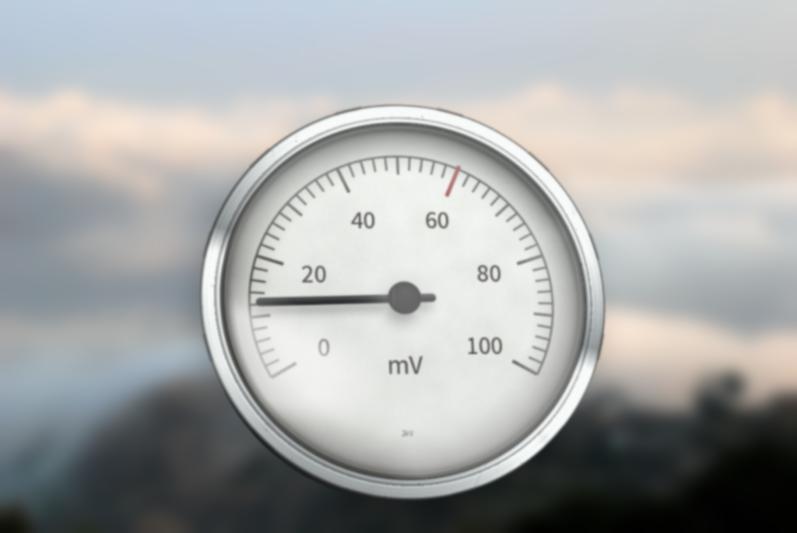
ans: {"value": 12, "unit": "mV"}
